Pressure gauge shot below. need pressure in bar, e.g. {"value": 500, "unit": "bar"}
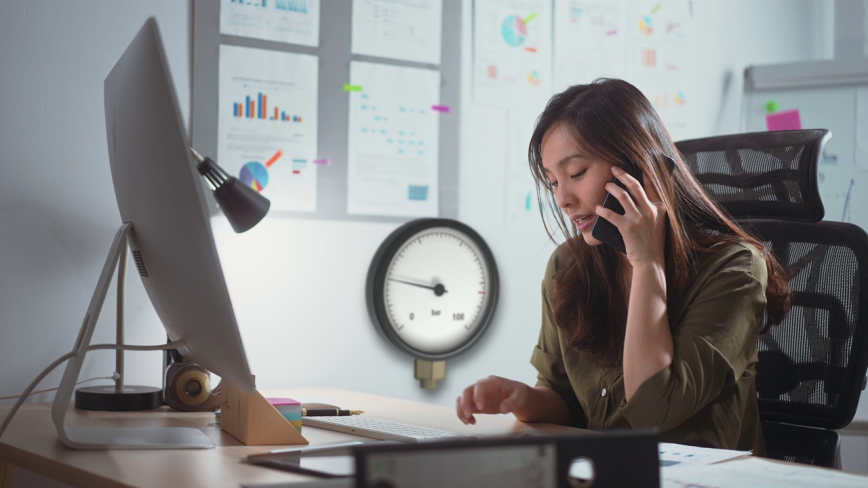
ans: {"value": 20, "unit": "bar"}
